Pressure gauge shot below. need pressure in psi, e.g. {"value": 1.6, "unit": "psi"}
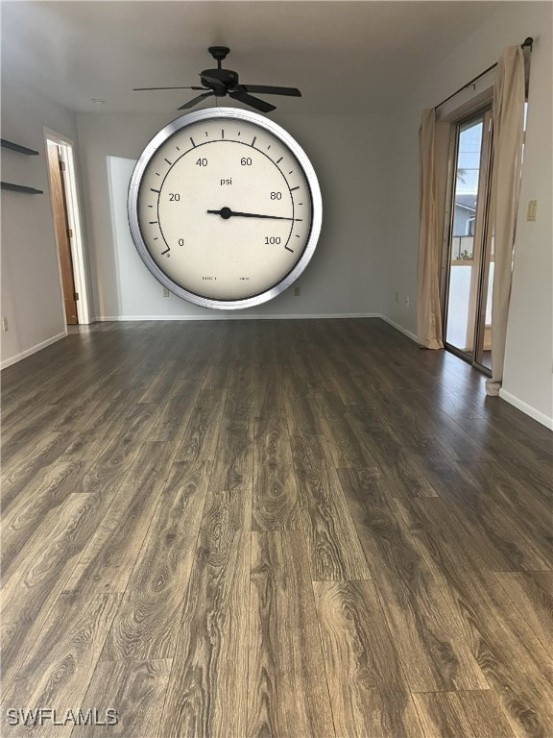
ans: {"value": 90, "unit": "psi"}
